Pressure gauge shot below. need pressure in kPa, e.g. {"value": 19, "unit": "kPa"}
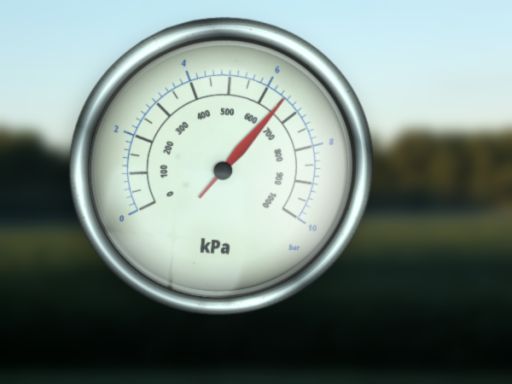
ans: {"value": 650, "unit": "kPa"}
